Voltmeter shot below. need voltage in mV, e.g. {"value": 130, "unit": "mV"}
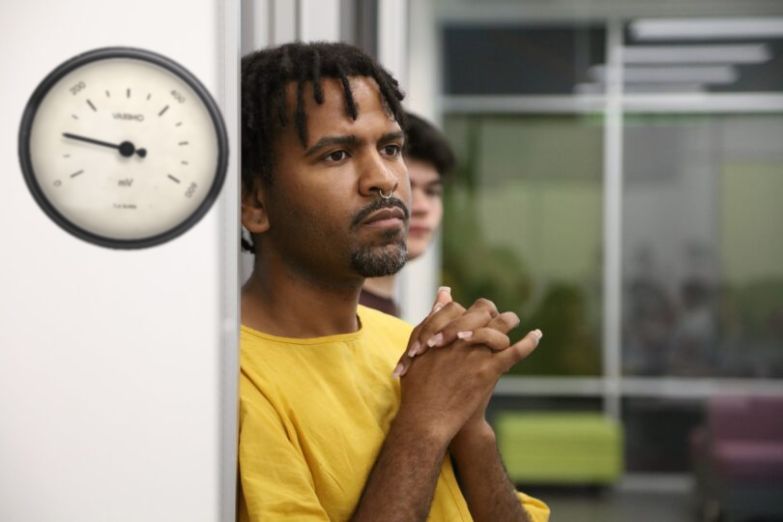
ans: {"value": 100, "unit": "mV"}
